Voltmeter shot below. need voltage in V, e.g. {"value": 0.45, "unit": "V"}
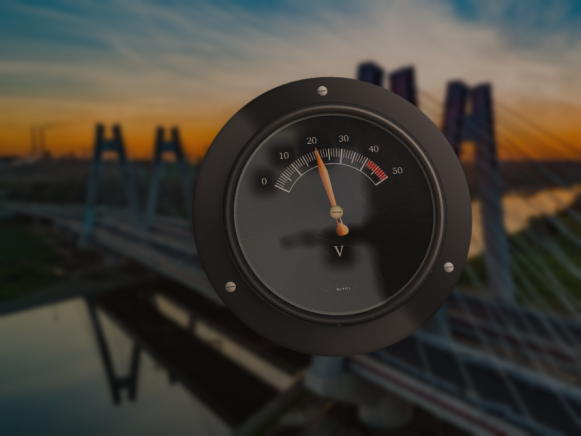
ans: {"value": 20, "unit": "V"}
